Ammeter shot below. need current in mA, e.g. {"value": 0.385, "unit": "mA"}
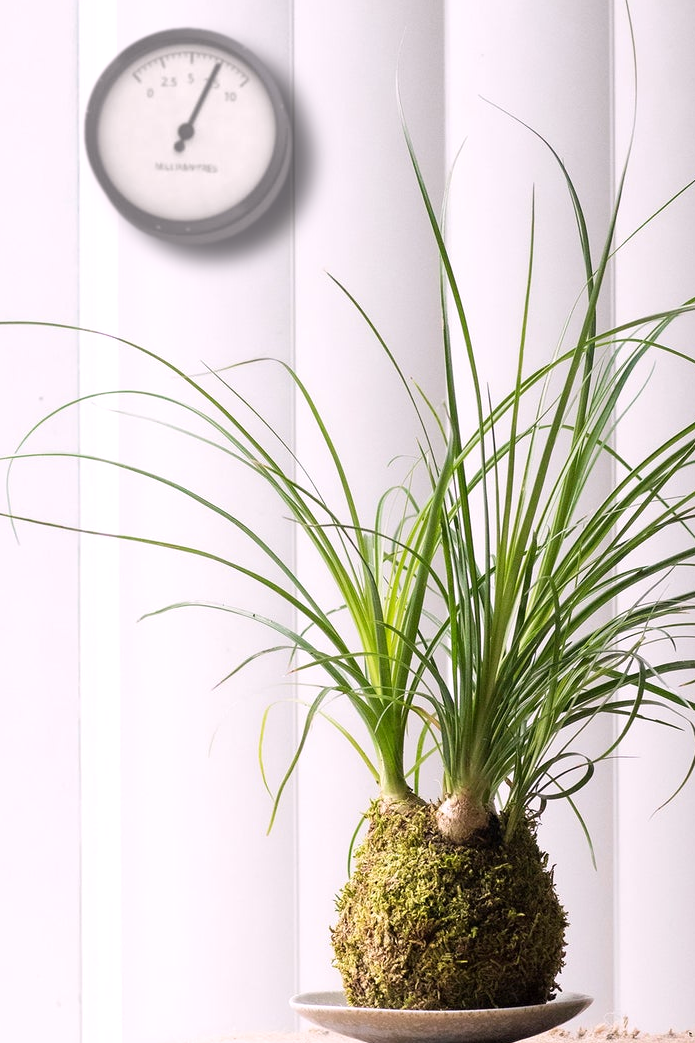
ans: {"value": 7.5, "unit": "mA"}
